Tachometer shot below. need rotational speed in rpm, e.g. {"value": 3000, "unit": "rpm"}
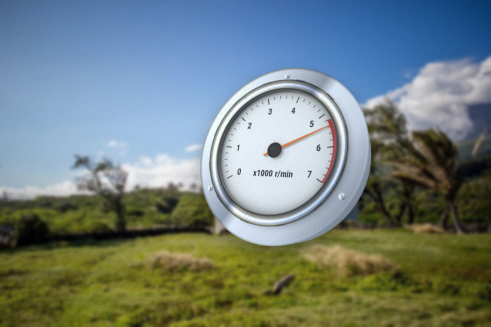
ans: {"value": 5400, "unit": "rpm"}
